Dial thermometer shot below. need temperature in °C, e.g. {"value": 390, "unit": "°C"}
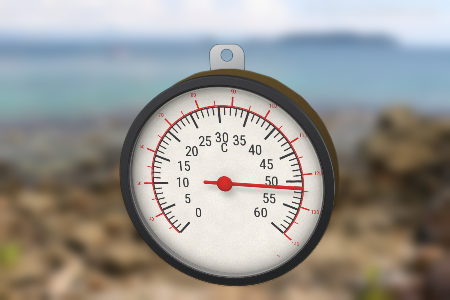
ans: {"value": 51, "unit": "°C"}
